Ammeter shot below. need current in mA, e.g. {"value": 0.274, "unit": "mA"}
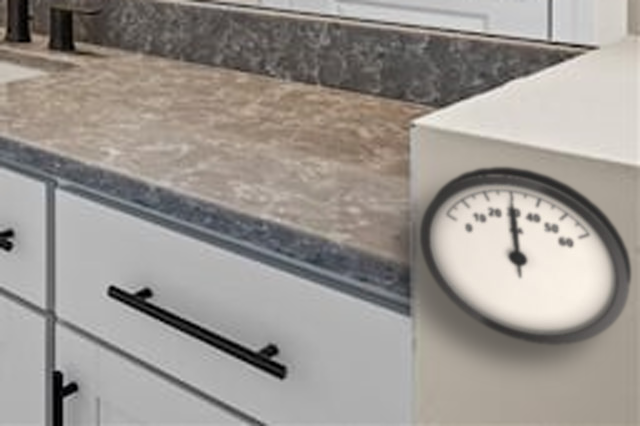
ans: {"value": 30, "unit": "mA"}
